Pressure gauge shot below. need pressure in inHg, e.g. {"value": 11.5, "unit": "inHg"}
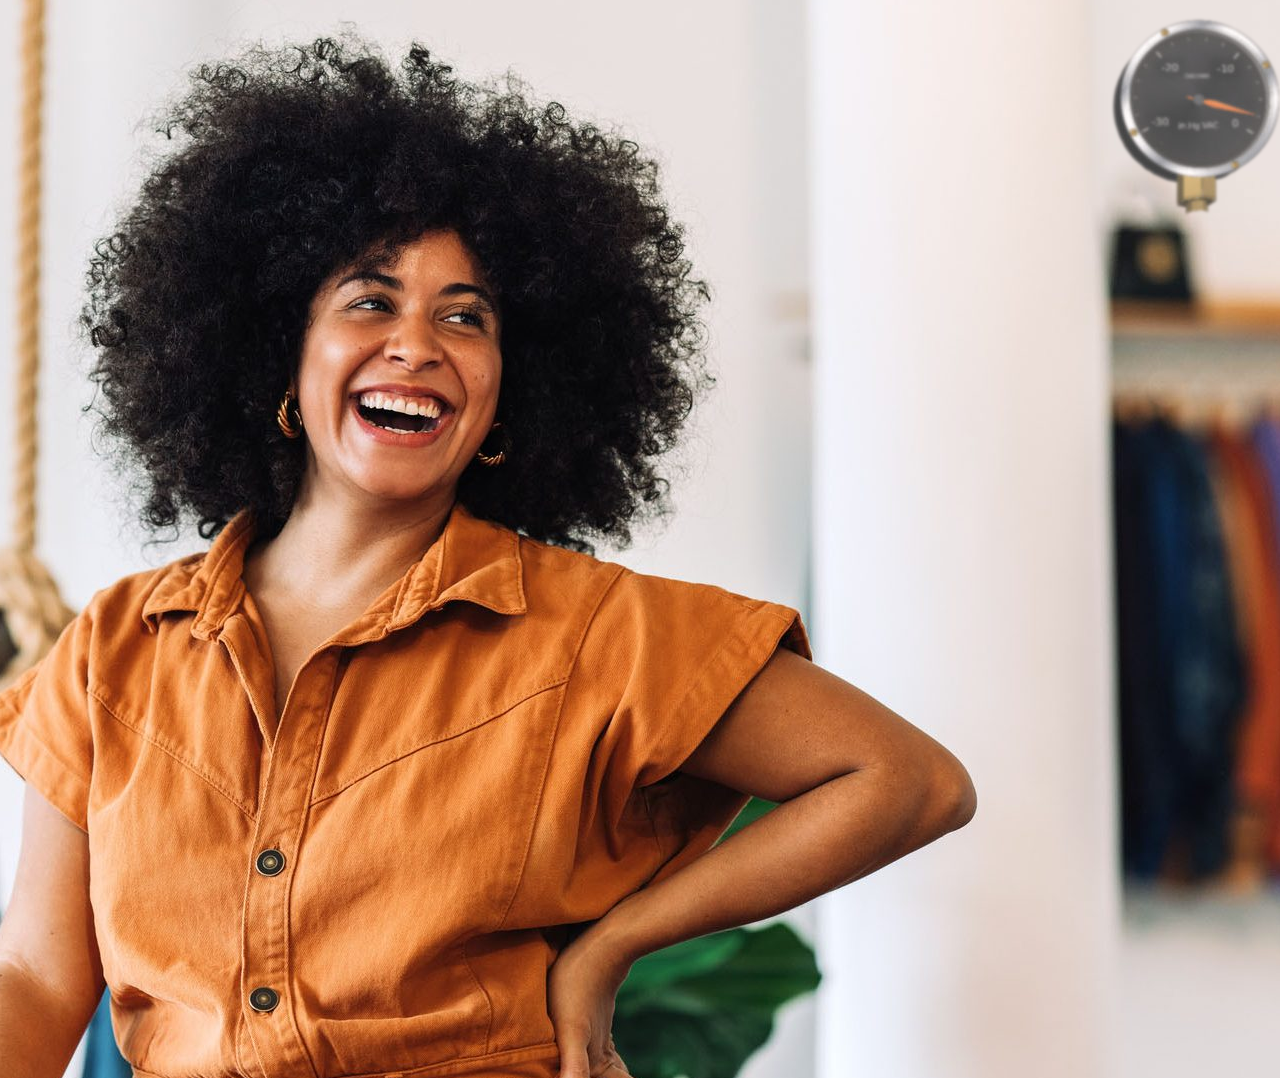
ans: {"value": -2, "unit": "inHg"}
